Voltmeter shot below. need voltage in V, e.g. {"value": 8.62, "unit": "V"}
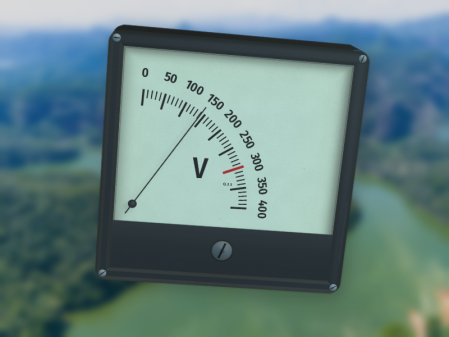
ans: {"value": 140, "unit": "V"}
